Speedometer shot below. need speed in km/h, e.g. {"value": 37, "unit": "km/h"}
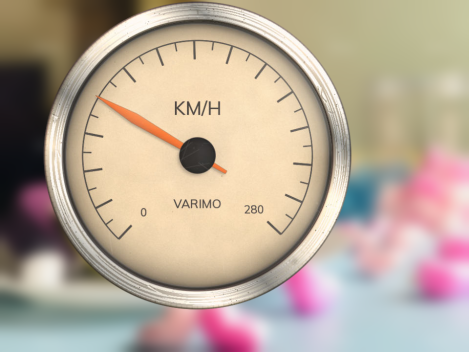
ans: {"value": 80, "unit": "km/h"}
